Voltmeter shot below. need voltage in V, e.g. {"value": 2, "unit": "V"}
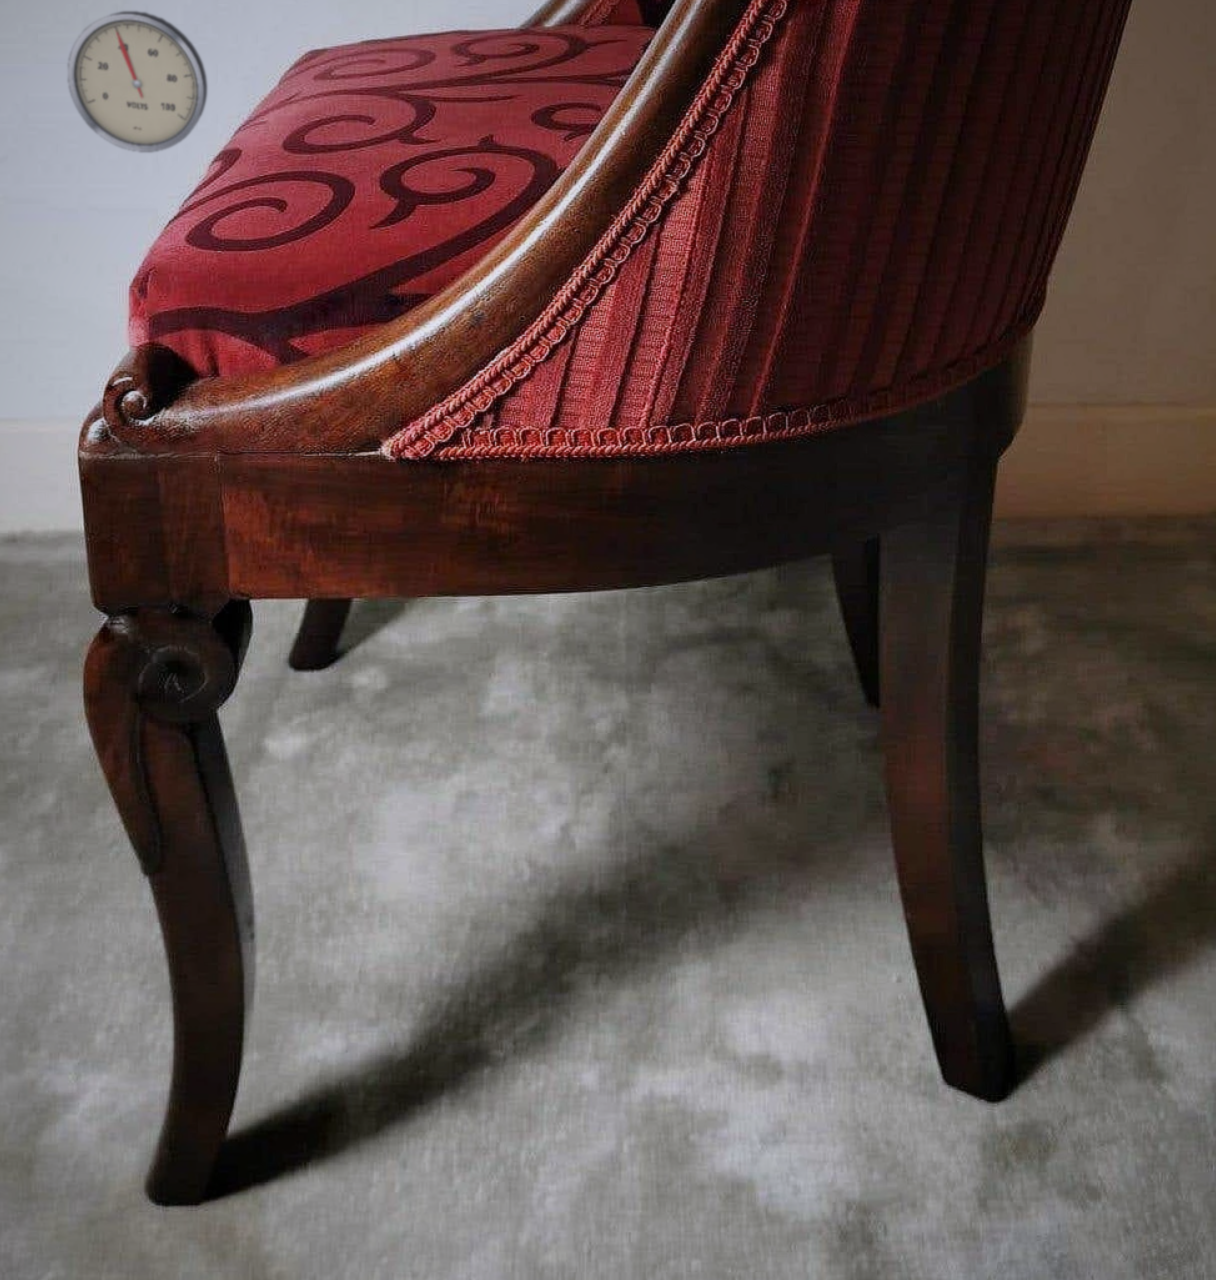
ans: {"value": 40, "unit": "V"}
